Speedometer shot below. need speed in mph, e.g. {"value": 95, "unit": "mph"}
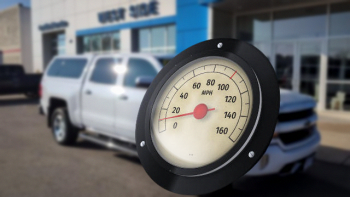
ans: {"value": 10, "unit": "mph"}
